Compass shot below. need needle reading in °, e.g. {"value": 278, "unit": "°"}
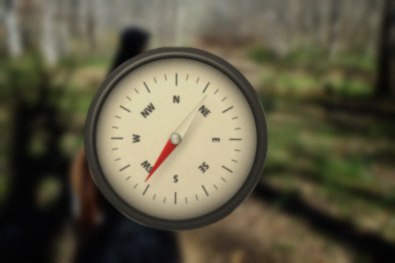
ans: {"value": 215, "unit": "°"}
